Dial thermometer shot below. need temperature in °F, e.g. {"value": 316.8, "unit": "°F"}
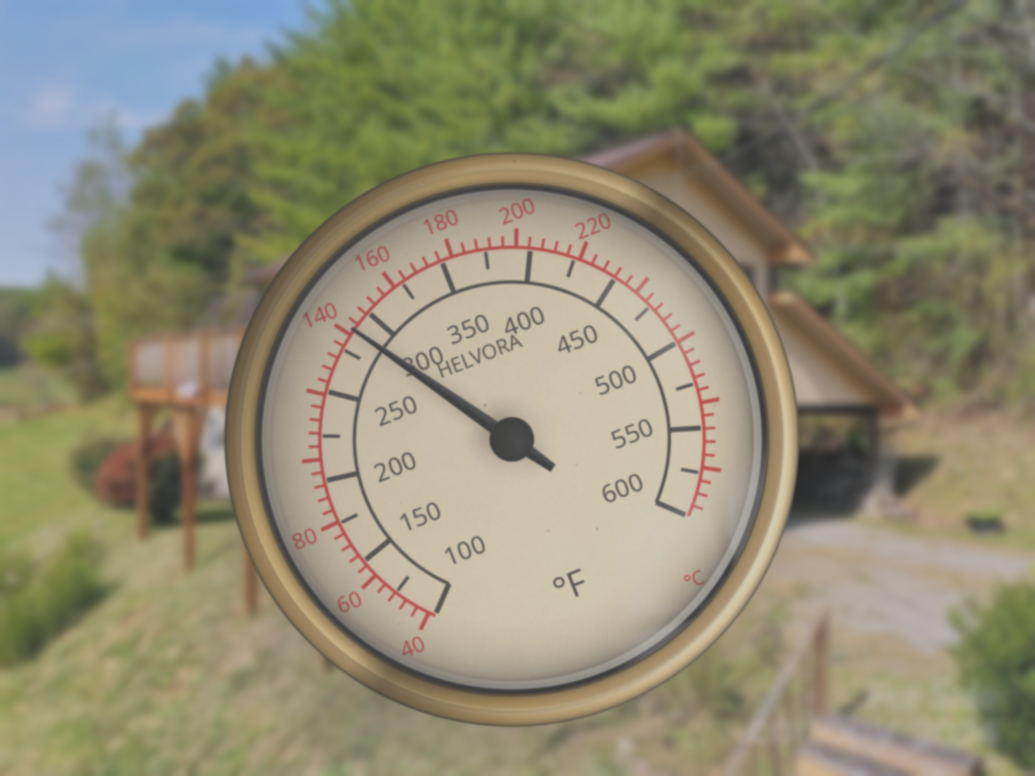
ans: {"value": 287.5, "unit": "°F"}
